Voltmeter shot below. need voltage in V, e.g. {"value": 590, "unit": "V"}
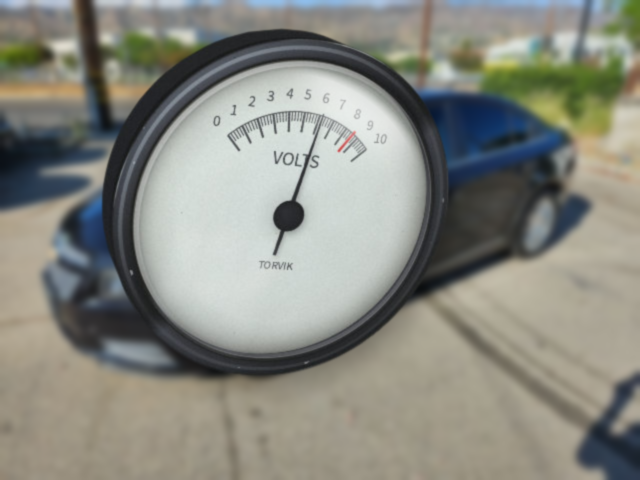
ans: {"value": 6, "unit": "V"}
